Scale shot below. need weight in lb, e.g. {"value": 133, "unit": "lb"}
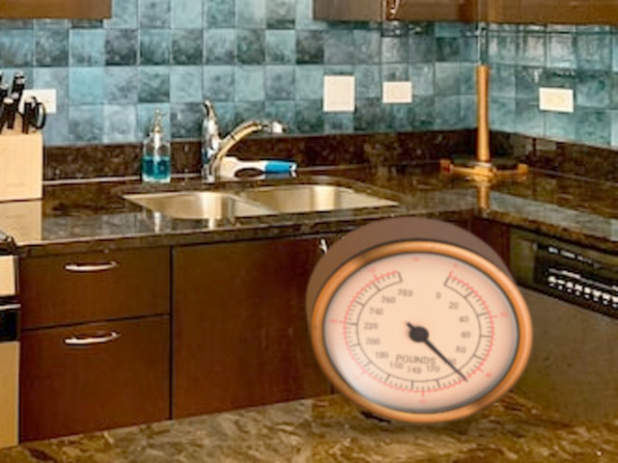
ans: {"value": 100, "unit": "lb"}
